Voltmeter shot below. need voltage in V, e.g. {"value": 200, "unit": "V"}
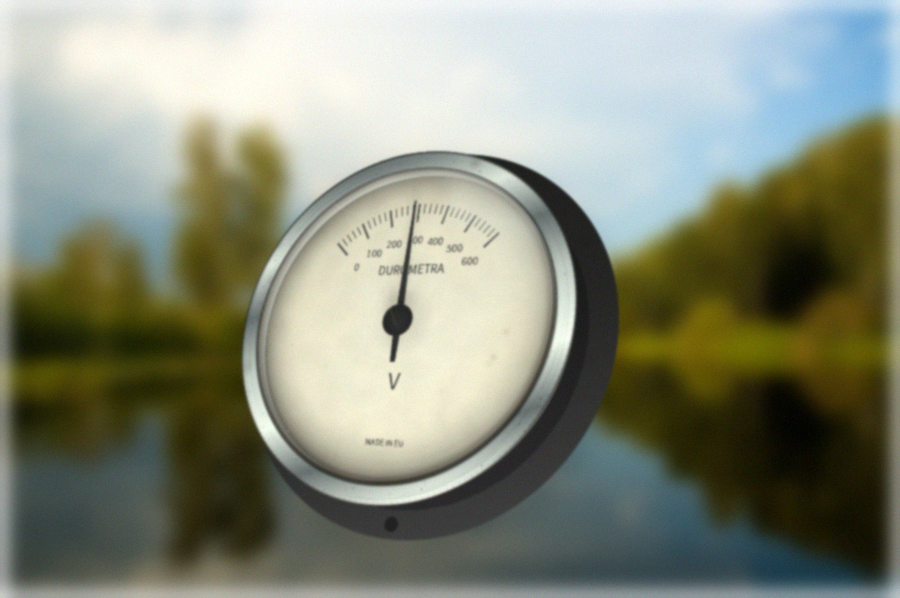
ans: {"value": 300, "unit": "V"}
